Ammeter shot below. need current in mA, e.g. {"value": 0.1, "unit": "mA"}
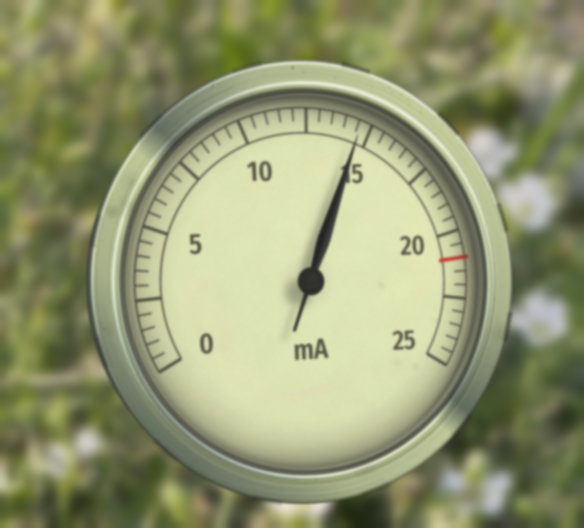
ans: {"value": 14.5, "unit": "mA"}
